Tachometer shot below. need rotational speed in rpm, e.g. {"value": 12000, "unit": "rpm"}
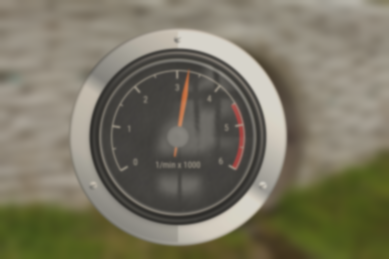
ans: {"value": 3250, "unit": "rpm"}
